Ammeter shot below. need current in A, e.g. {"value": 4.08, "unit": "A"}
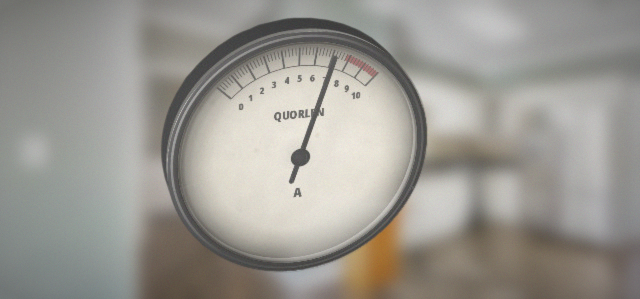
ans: {"value": 7, "unit": "A"}
